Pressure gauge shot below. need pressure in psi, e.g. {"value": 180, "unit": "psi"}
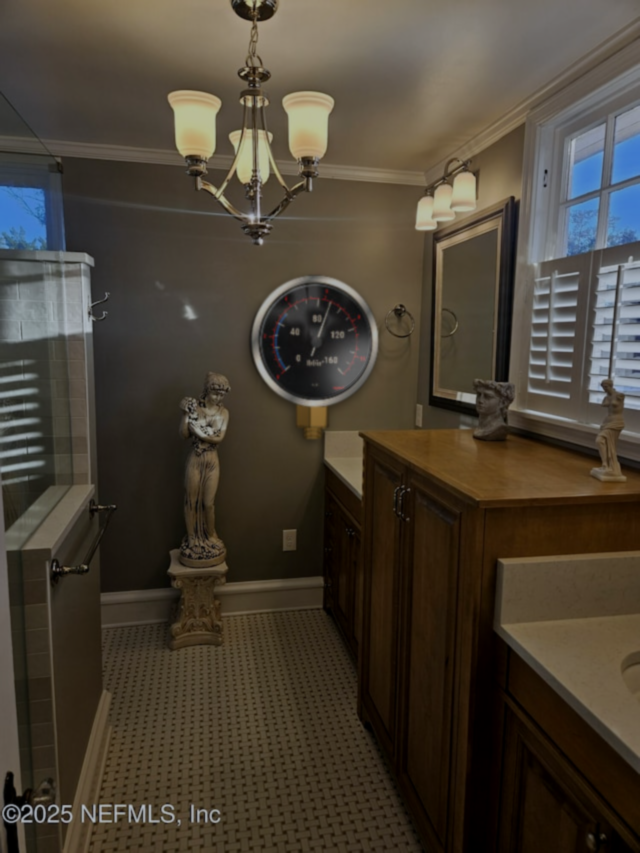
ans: {"value": 90, "unit": "psi"}
